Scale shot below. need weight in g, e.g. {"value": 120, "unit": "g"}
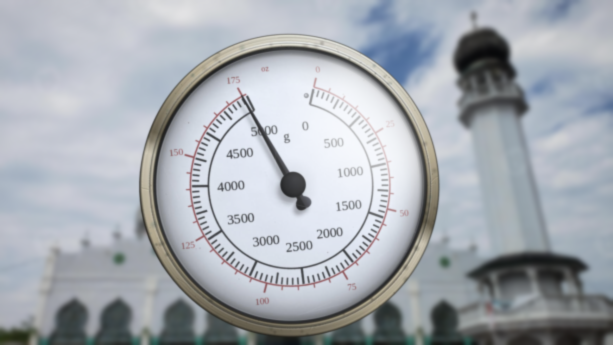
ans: {"value": 4950, "unit": "g"}
